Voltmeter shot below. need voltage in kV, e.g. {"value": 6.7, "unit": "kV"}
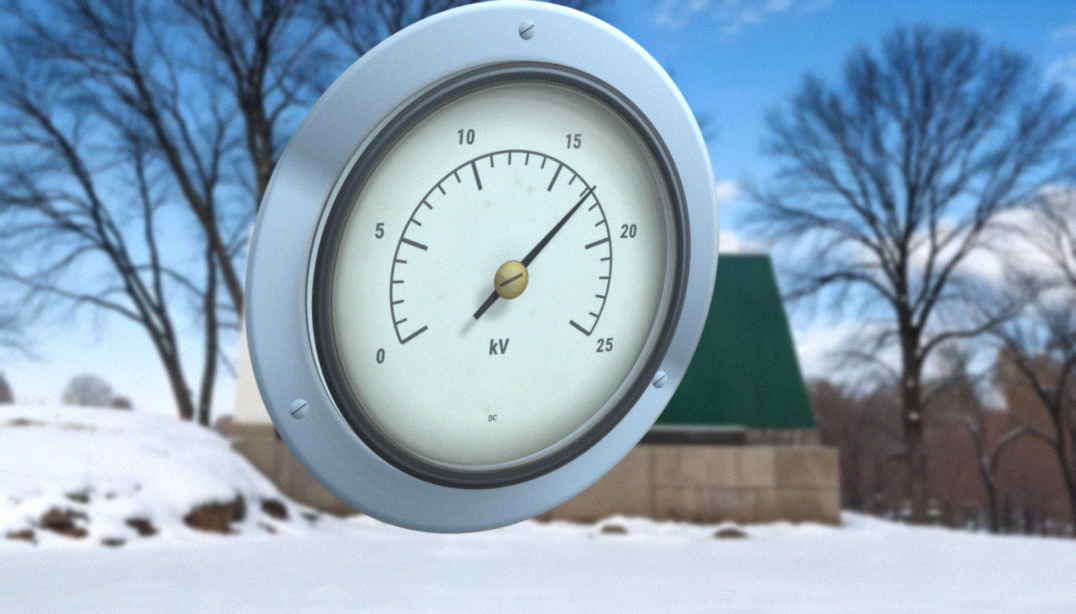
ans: {"value": 17, "unit": "kV"}
